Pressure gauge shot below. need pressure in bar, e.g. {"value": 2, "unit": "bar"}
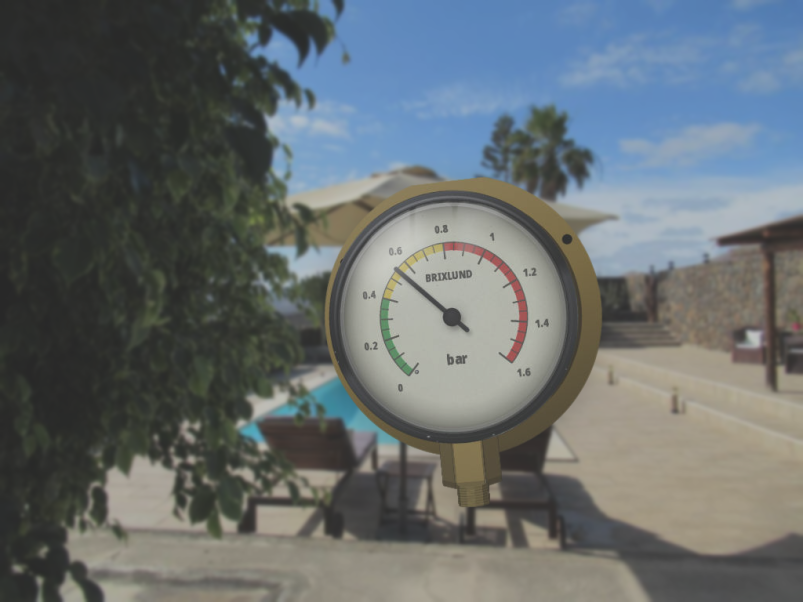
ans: {"value": 0.55, "unit": "bar"}
